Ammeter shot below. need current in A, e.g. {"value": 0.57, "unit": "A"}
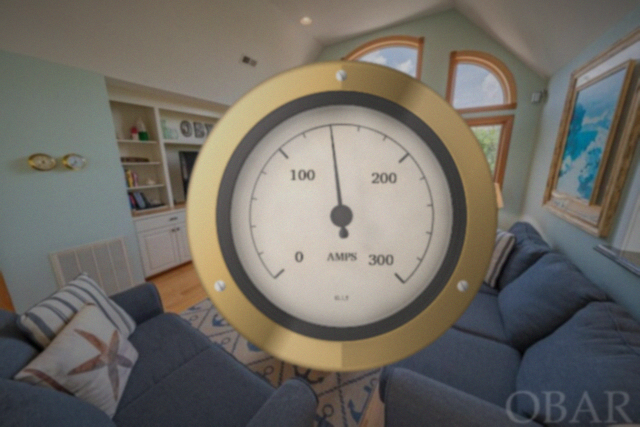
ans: {"value": 140, "unit": "A"}
